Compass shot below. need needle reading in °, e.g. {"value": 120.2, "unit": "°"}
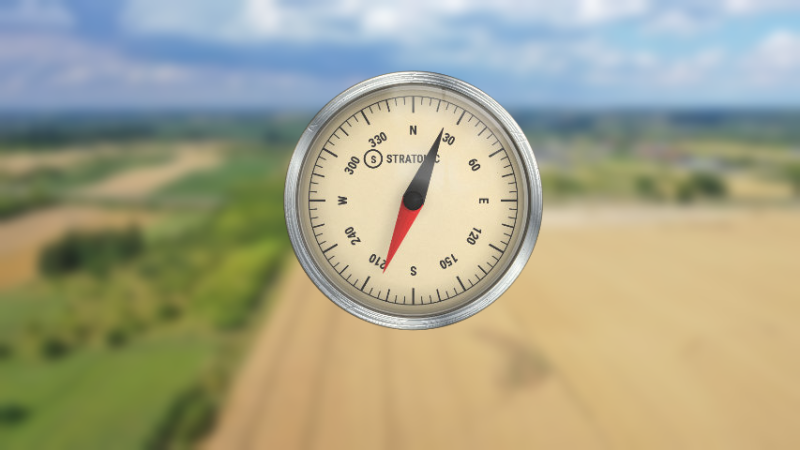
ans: {"value": 202.5, "unit": "°"}
